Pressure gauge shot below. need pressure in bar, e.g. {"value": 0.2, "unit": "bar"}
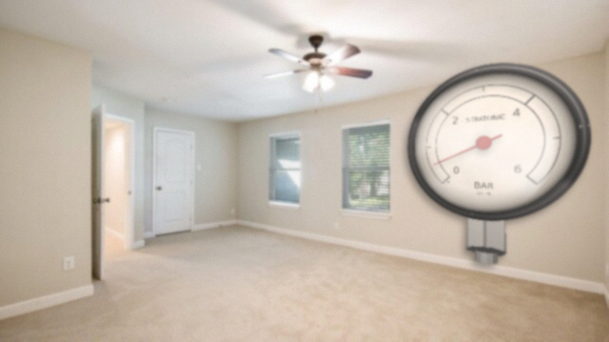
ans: {"value": 0.5, "unit": "bar"}
